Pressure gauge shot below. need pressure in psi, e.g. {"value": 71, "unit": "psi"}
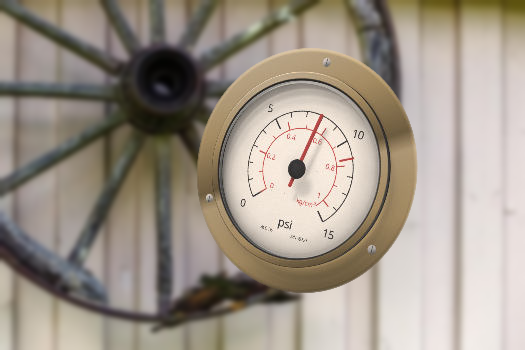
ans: {"value": 8, "unit": "psi"}
